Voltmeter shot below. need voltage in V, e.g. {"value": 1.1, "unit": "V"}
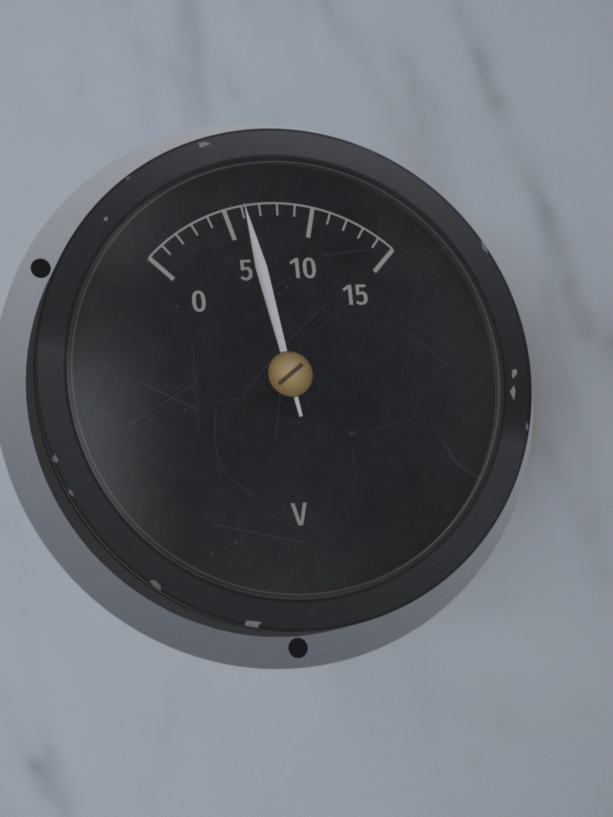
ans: {"value": 6, "unit": "V"}
